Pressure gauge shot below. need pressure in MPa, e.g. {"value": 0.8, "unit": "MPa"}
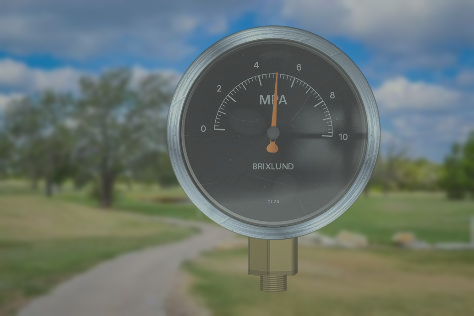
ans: {"value": 5, "unit": "MPa"}
